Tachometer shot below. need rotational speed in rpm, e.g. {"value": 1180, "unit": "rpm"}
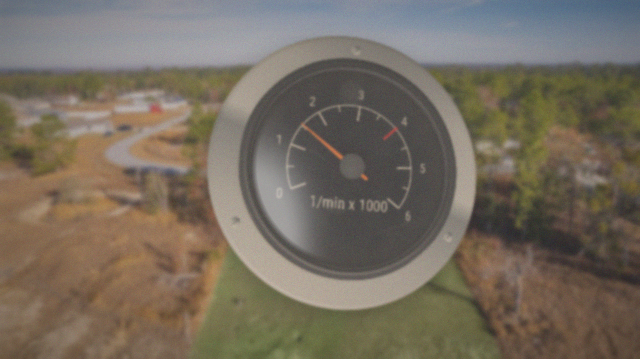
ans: {"value": 1500, "unit": "rpm"}
